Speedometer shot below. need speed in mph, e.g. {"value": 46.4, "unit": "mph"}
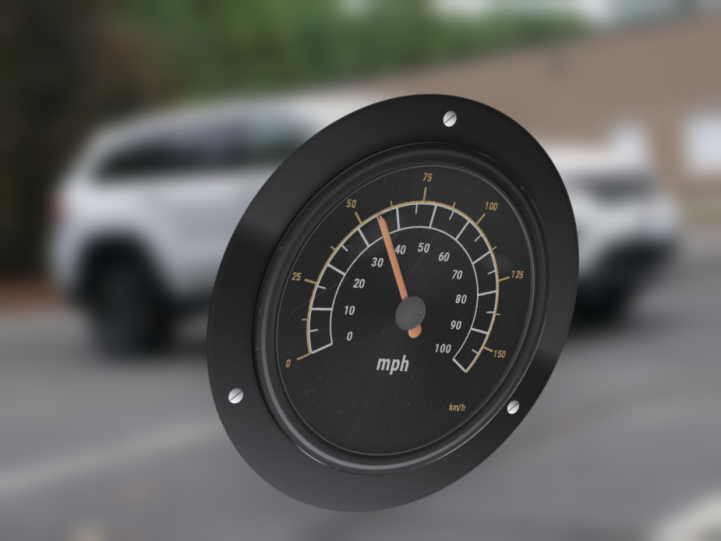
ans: {"value": 35, "unit": "mph"}
